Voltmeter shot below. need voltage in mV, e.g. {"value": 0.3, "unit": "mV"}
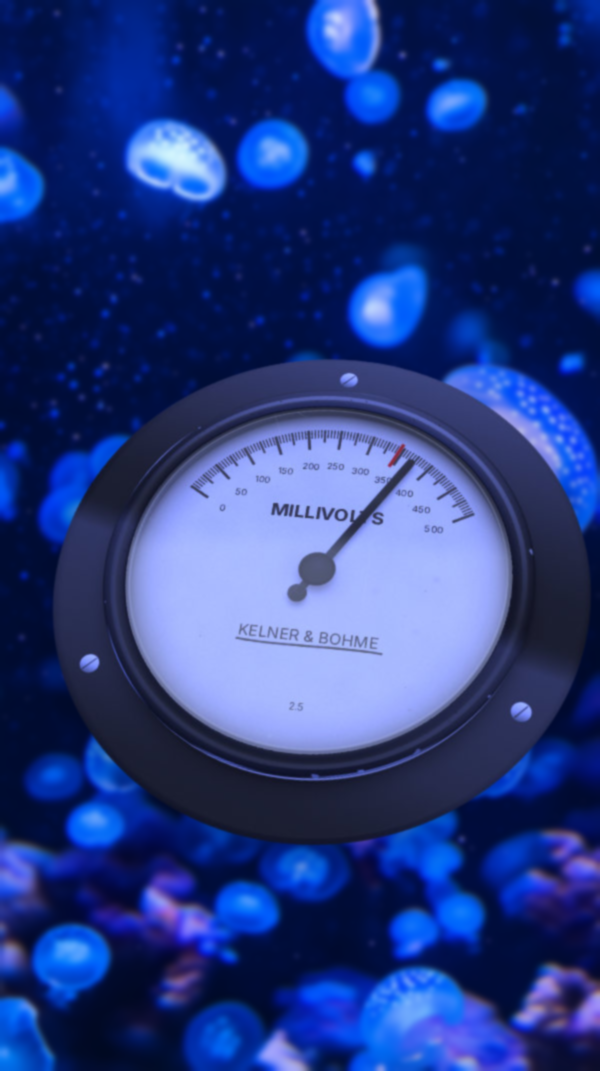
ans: {"value": 375, "unit": "mV"}
